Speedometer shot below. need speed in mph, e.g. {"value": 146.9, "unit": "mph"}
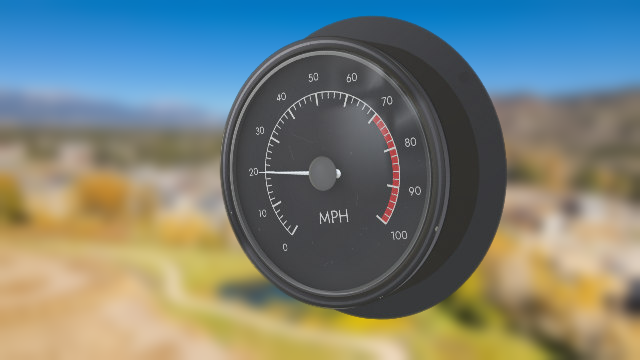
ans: {"value": 20, "unit": "mph"}
